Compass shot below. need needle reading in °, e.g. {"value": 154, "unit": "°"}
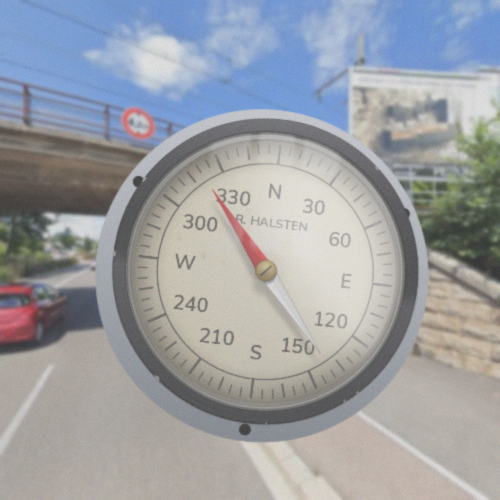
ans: {"value": 320, "unit": "°"}
